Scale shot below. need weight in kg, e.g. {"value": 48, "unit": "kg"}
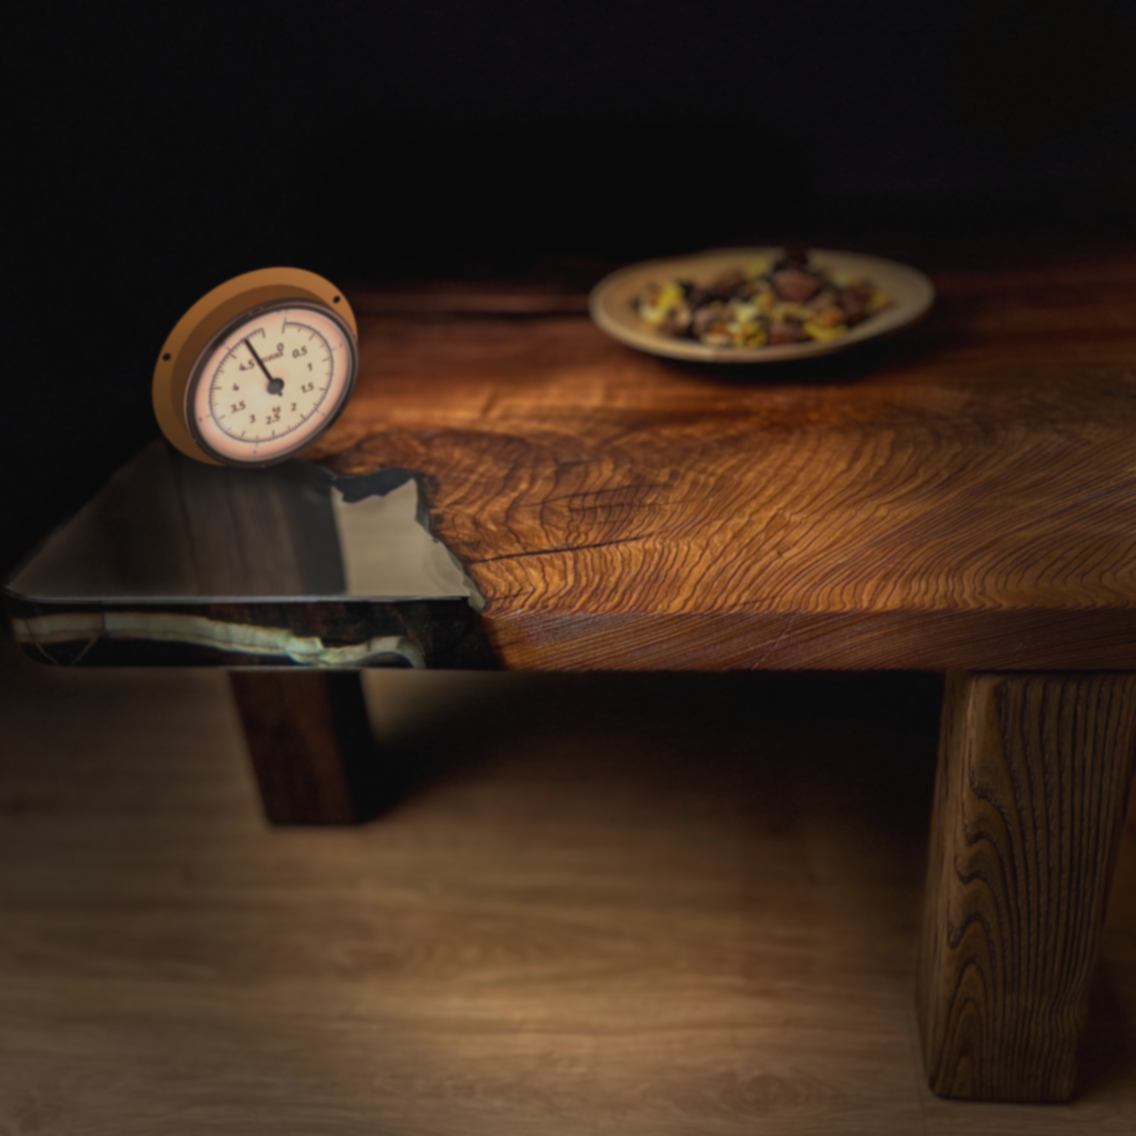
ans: {"value": 4.75, "unit": "kg"}
